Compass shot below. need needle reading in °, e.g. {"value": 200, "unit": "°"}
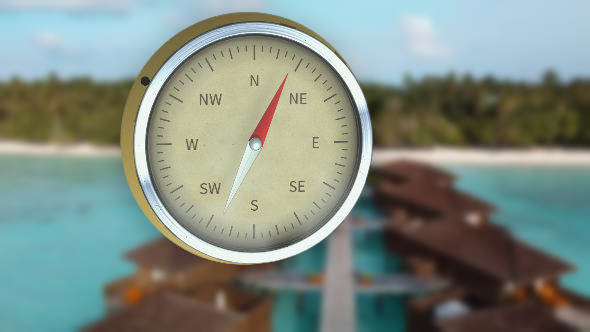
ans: {"value": 25, "unit": "°"}
